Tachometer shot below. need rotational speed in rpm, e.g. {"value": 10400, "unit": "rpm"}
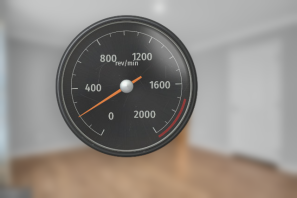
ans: {"value": 200, "unit": "rpm"}
